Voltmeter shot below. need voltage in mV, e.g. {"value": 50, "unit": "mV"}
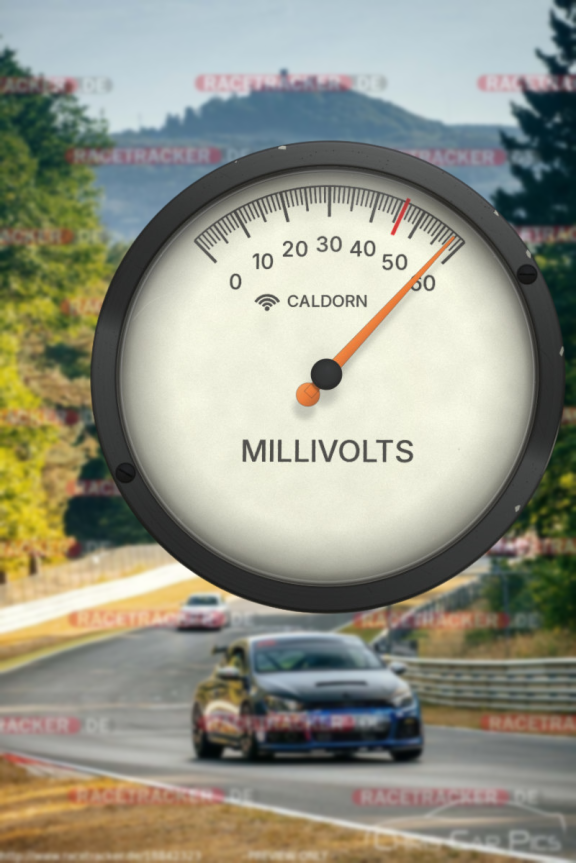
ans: {"value": 58, "unit": "mV"}
